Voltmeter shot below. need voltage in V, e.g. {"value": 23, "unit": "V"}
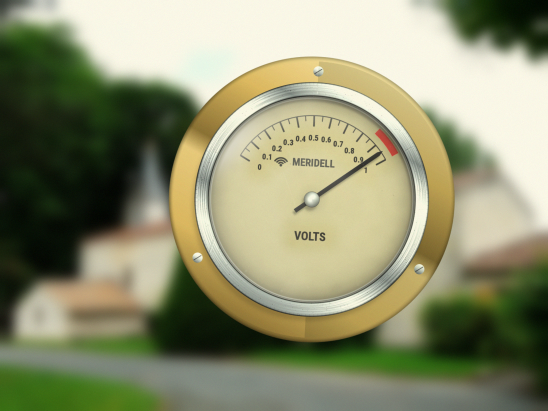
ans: {"value": 0.95, "unit": "V"}
